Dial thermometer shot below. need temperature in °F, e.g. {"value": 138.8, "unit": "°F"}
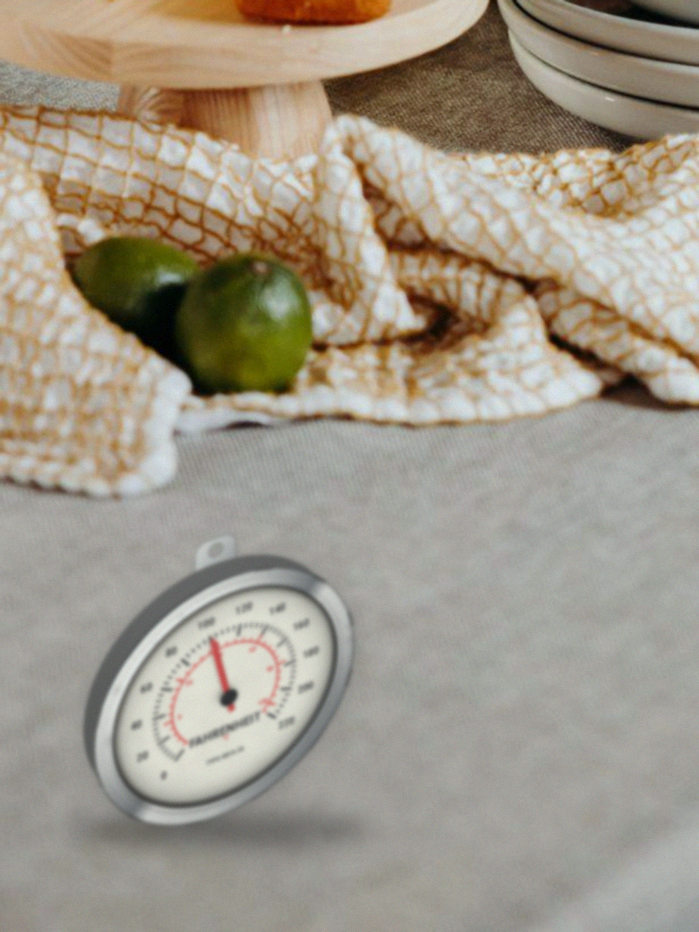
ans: {"value": 100, "unit": "°F"}
